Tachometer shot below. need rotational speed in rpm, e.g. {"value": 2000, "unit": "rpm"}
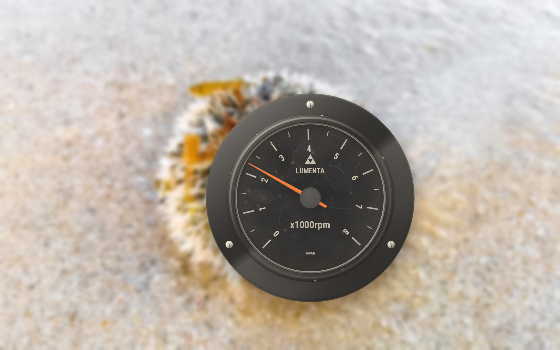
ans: {"value": 2250, "unit": "rpm"}
